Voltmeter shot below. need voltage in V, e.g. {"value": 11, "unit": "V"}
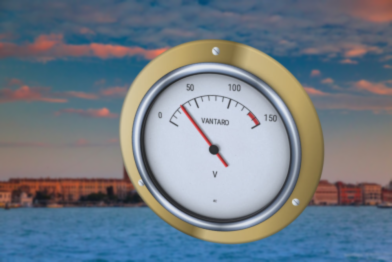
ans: {"value": 30, "unit": "V"}
